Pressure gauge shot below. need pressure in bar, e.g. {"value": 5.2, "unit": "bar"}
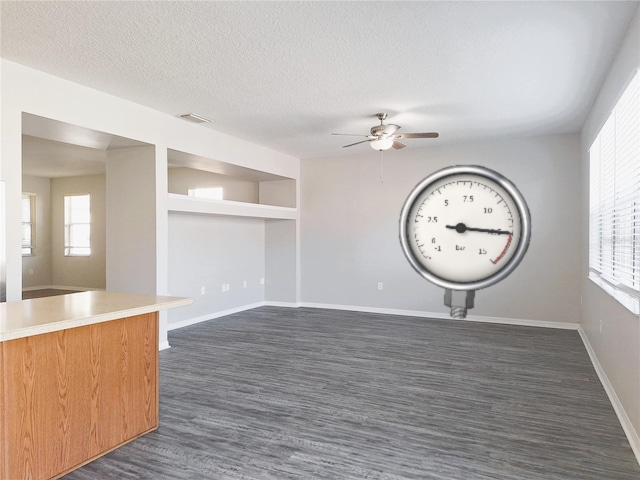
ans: {"value": 12.5, "unit": "bar"}
